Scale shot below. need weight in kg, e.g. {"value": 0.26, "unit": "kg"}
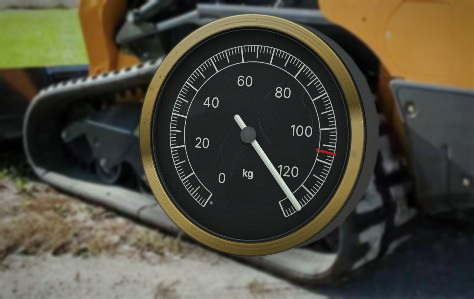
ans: {"value": 125, "unit": "kg"}
